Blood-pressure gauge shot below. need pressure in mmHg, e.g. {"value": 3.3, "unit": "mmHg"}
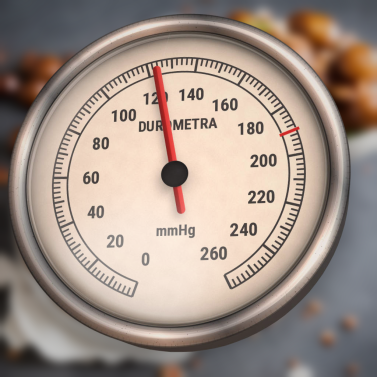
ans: {"value": 124, "unit": "mmHg"}
